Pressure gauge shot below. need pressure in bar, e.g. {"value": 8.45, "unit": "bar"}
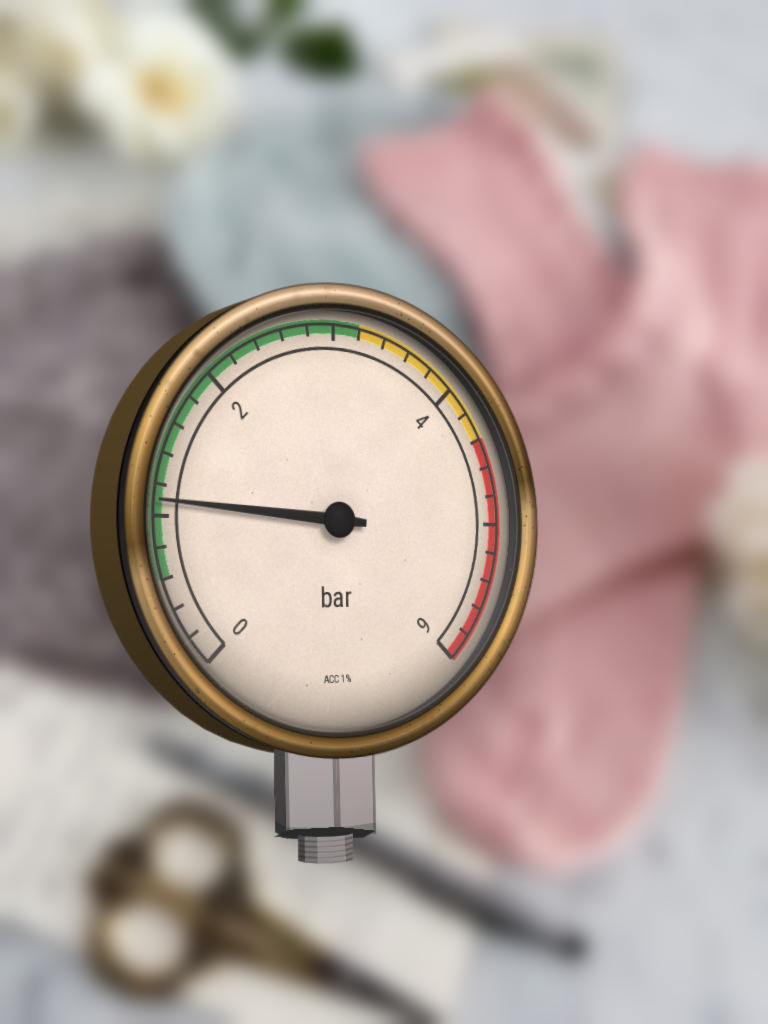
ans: {"value": 1.1, "unit": "bar"}
